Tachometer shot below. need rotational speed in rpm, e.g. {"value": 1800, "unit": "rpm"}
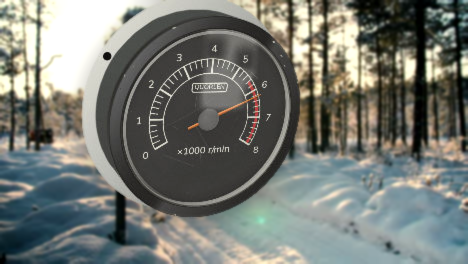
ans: {"value": 6200, "unit": "rpm"}
